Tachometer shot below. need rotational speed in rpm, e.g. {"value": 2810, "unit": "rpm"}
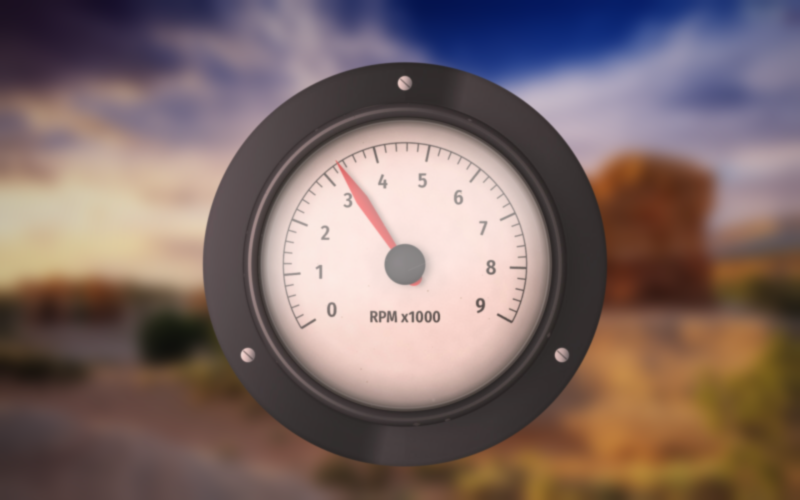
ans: {"value": 3300, "unit": "rpm"}
